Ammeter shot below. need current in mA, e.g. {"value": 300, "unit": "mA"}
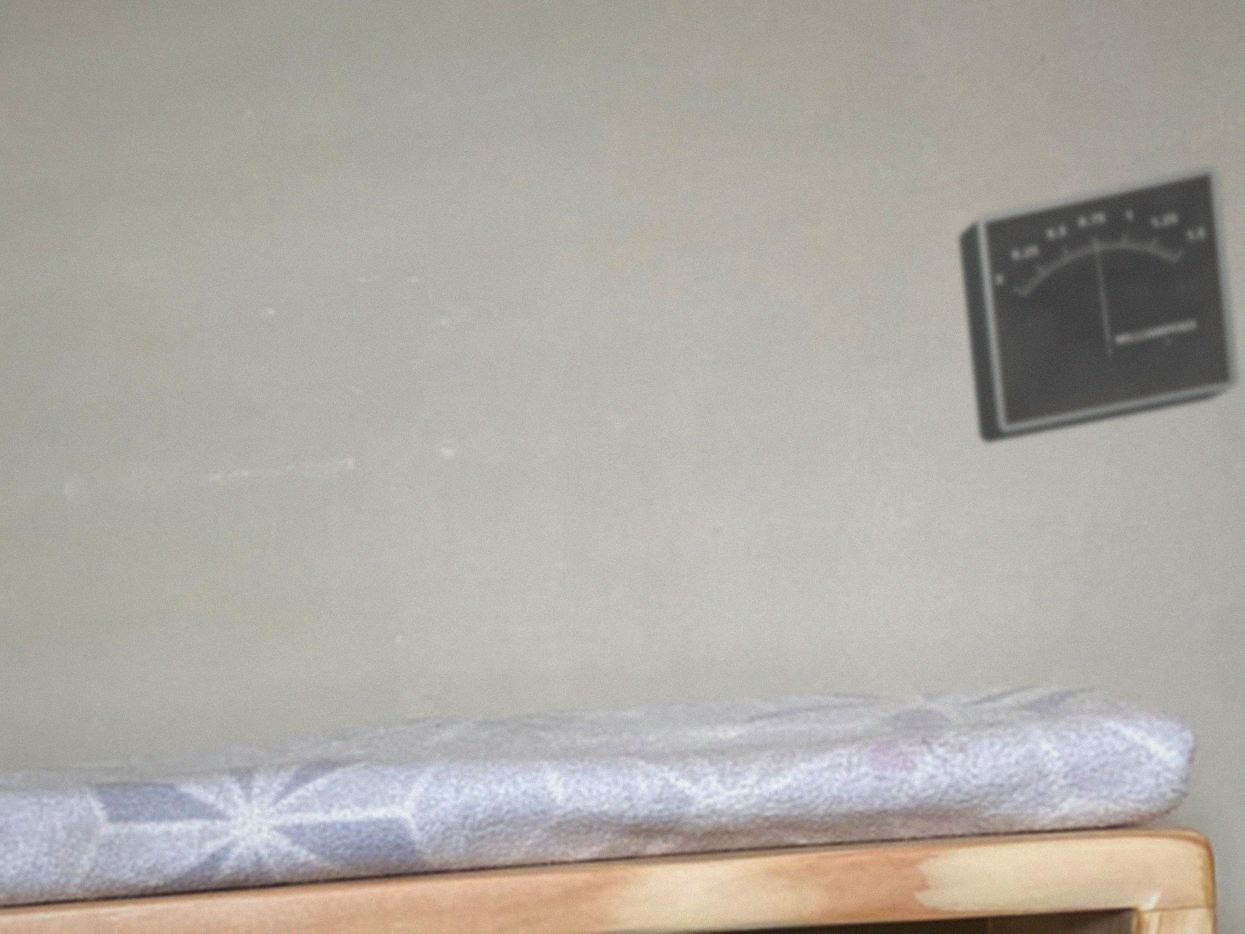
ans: {"value": 0.75, "unit": "mA"}
